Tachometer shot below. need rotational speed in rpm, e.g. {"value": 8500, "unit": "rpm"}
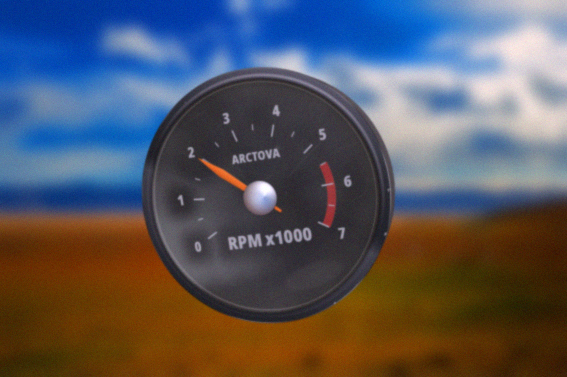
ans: {"value": 2000, "unit": "rpm"}
